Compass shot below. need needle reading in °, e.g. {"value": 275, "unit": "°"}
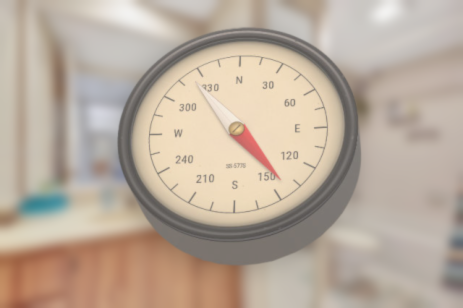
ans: {"value": 142.5, "unit": "°"}
